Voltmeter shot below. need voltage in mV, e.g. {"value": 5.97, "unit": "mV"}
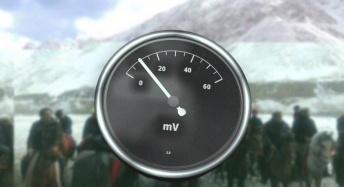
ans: {"value": 10, "unit": "mV"}
